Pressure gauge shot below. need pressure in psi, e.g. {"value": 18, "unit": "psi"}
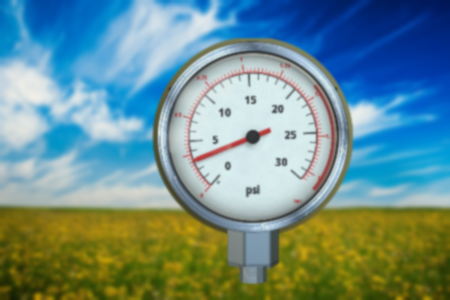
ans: {"value": 3, "unit": "psi"}
